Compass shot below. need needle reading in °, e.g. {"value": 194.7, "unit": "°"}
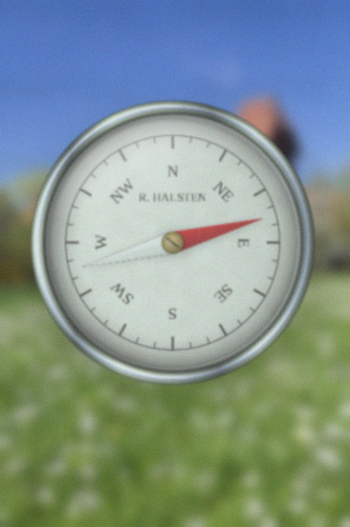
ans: {"value": 75, "unit": "°"}
